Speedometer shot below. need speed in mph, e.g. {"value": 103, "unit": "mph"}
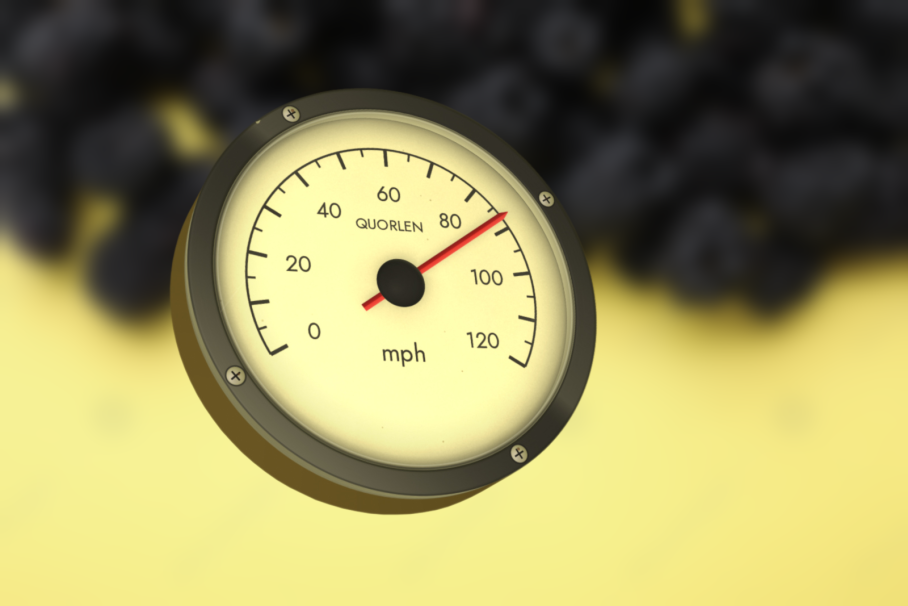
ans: {"value": 87.5, "unit": "mph"}
